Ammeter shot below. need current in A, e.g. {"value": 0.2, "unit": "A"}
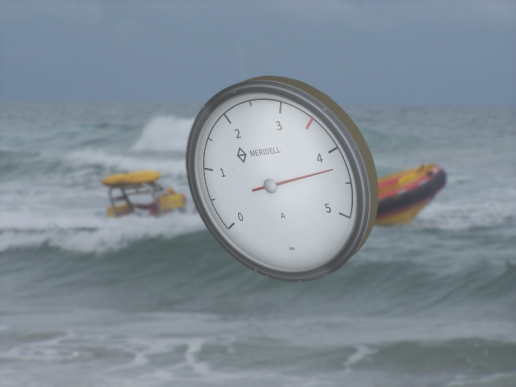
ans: {"value": 4.25, "unit": "A"}
